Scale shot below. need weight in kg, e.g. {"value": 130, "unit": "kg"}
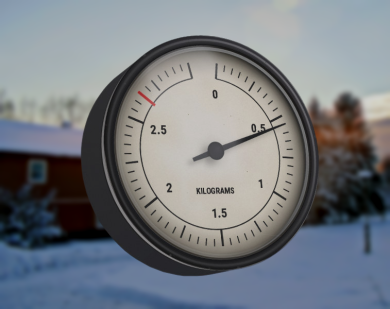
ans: {"value": 0.55, "unit": "kg"}
